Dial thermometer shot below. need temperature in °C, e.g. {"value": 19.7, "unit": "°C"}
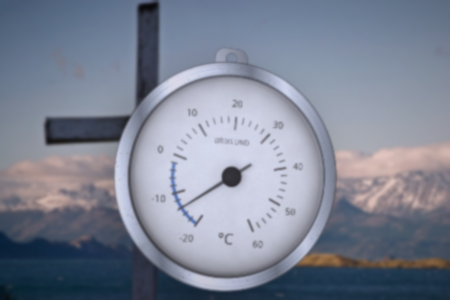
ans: {"value": -14, "unit": "°C"}
